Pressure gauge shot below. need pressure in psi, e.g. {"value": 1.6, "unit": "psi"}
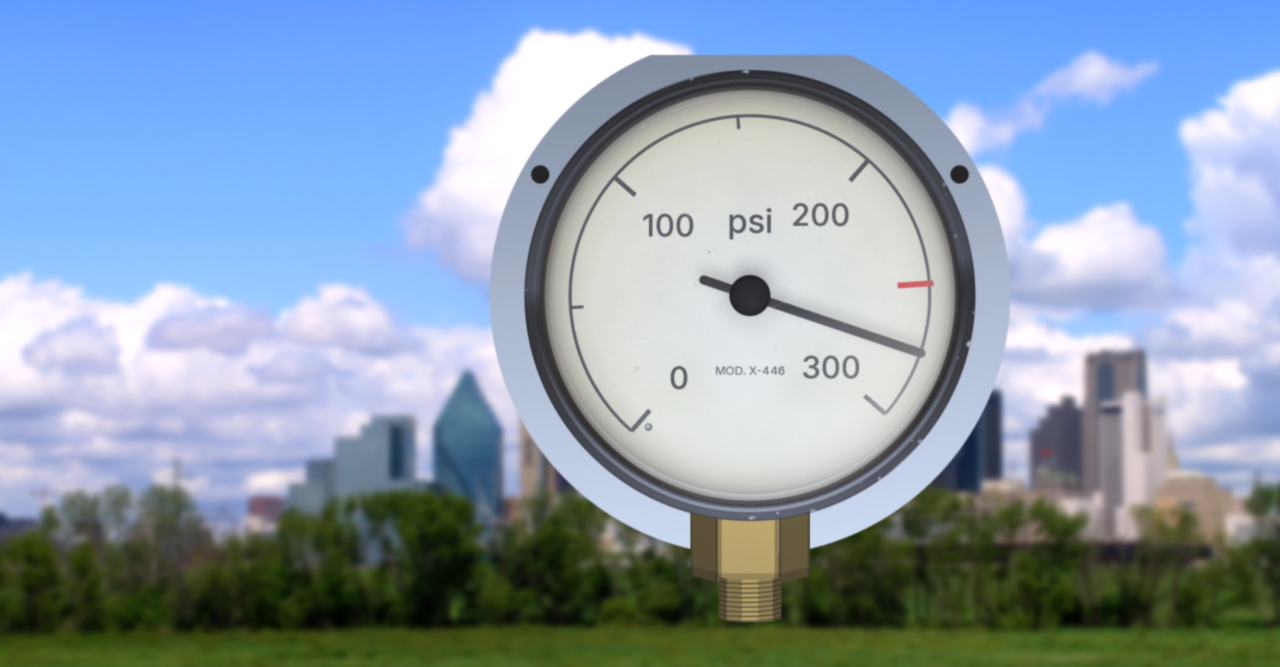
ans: {"value": 275, "unit": "psi"}
